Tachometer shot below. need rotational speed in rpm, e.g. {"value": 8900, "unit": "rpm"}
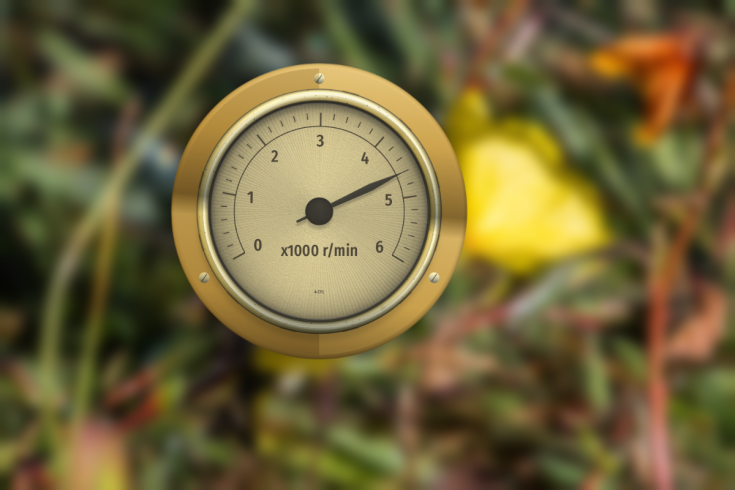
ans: {"value": 4600, "unit": "rpm"}
